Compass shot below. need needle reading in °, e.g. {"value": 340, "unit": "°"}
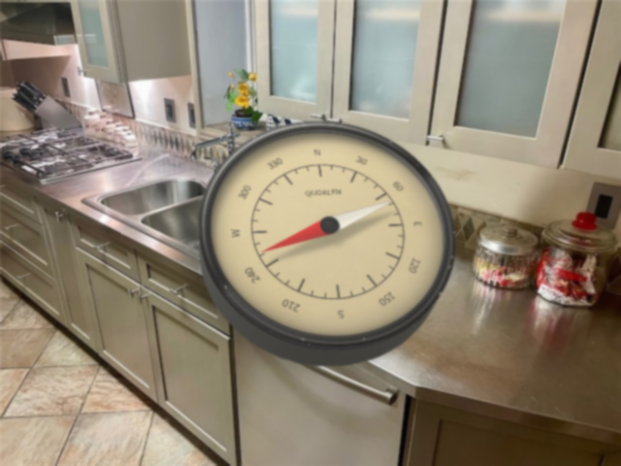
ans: {"value": 250, "unit": "°"}
